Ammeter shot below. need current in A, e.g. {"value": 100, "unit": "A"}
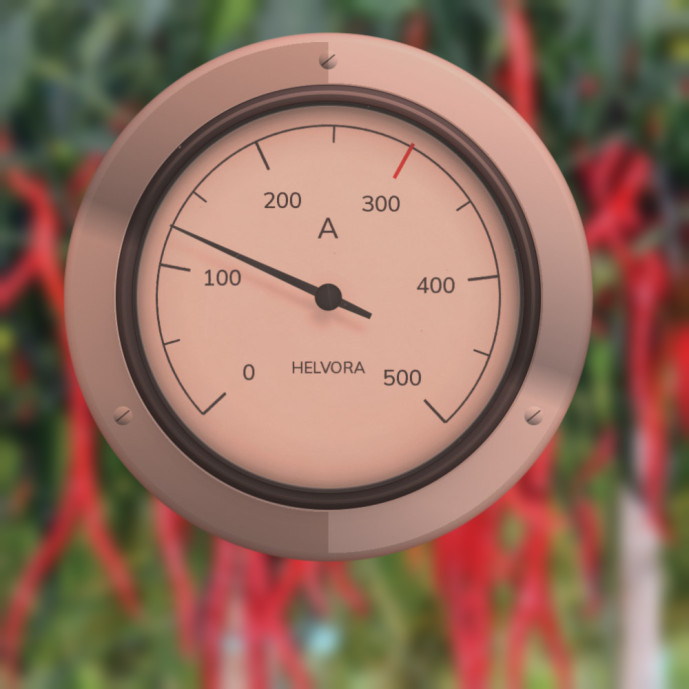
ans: {"value": 125, "unit": "A"}
